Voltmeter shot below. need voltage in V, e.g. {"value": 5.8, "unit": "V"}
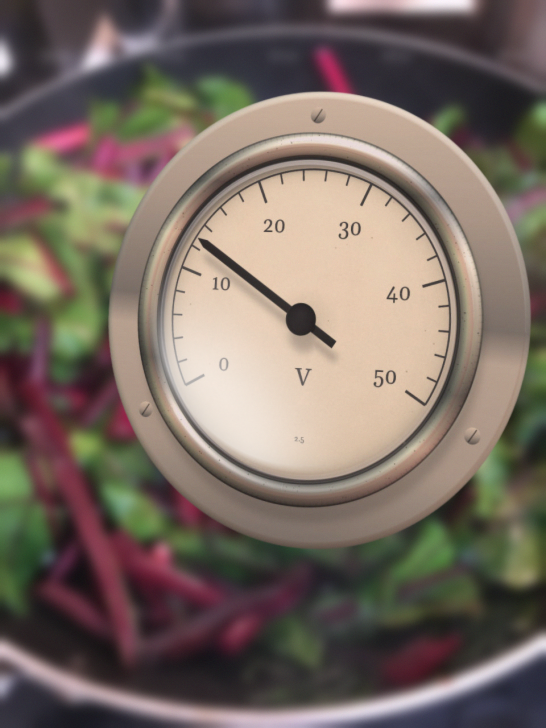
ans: {"value": 13, "unit": "V"}
